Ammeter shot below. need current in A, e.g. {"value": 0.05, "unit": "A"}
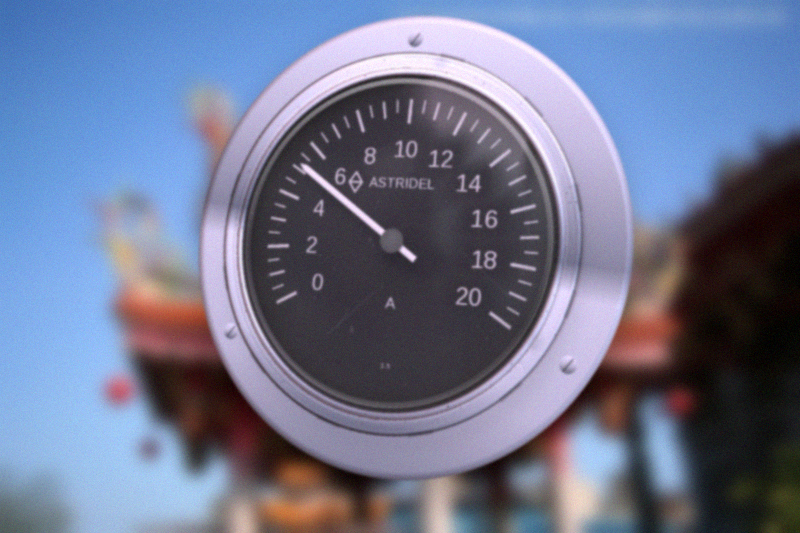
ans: {"value": 5.25, "unit": "A"}
